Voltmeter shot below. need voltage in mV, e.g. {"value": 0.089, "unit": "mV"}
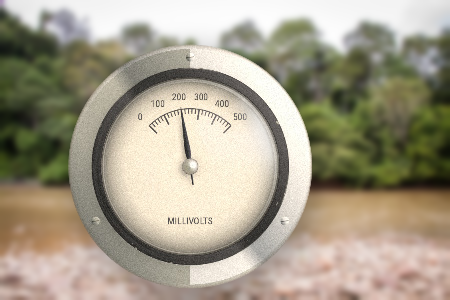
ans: {"value": 200, "unit": "mV"}
